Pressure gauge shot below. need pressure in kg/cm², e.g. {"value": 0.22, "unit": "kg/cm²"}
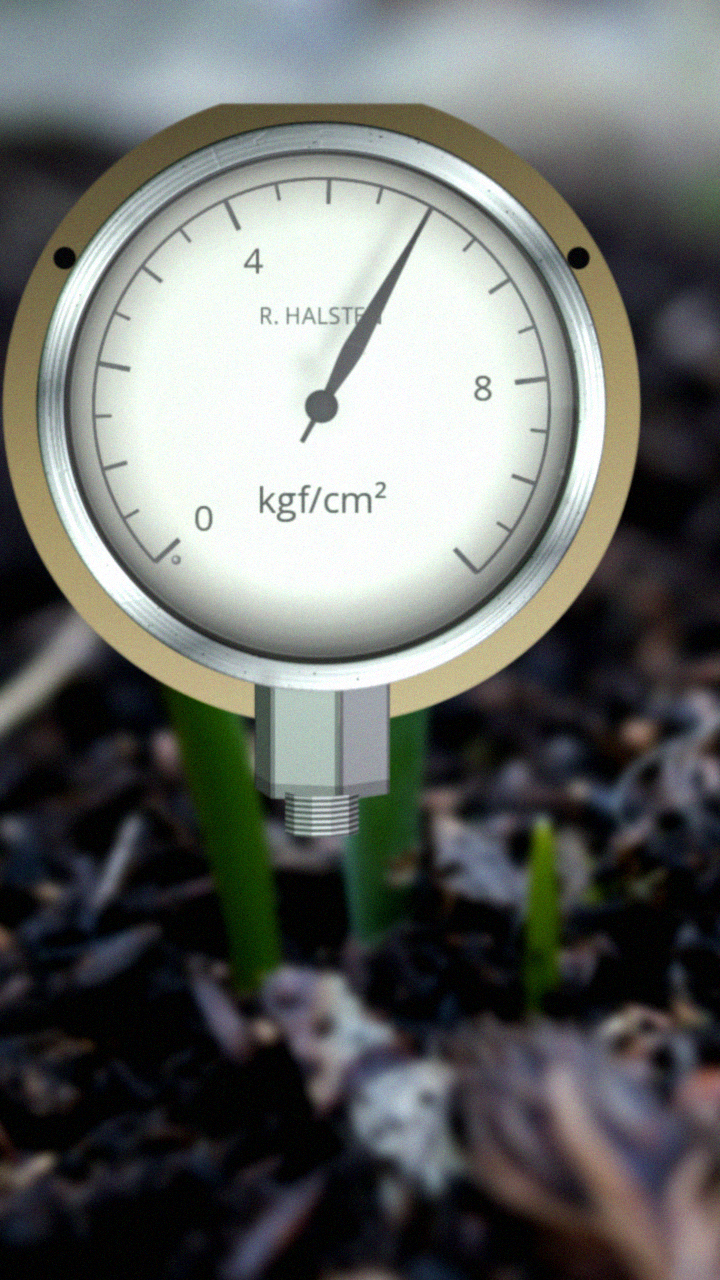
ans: {"value": 6, "unit": "kg/cm²"}
